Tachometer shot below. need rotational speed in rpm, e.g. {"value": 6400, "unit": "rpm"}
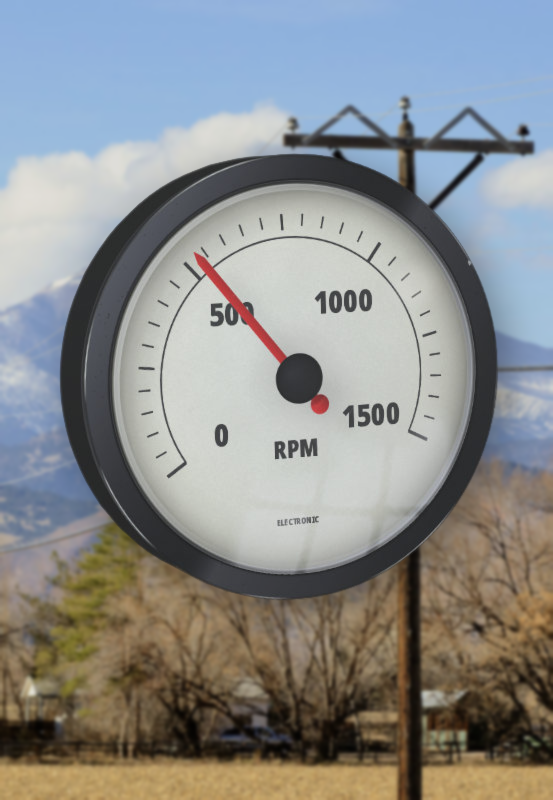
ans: {"value": 525, "unit": "rpm"}
